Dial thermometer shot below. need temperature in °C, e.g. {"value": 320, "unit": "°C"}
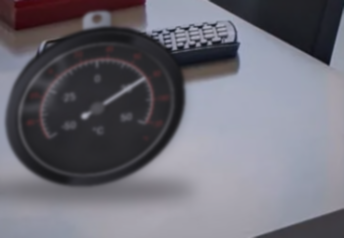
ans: {"value": 25, "unit": "°C"}
